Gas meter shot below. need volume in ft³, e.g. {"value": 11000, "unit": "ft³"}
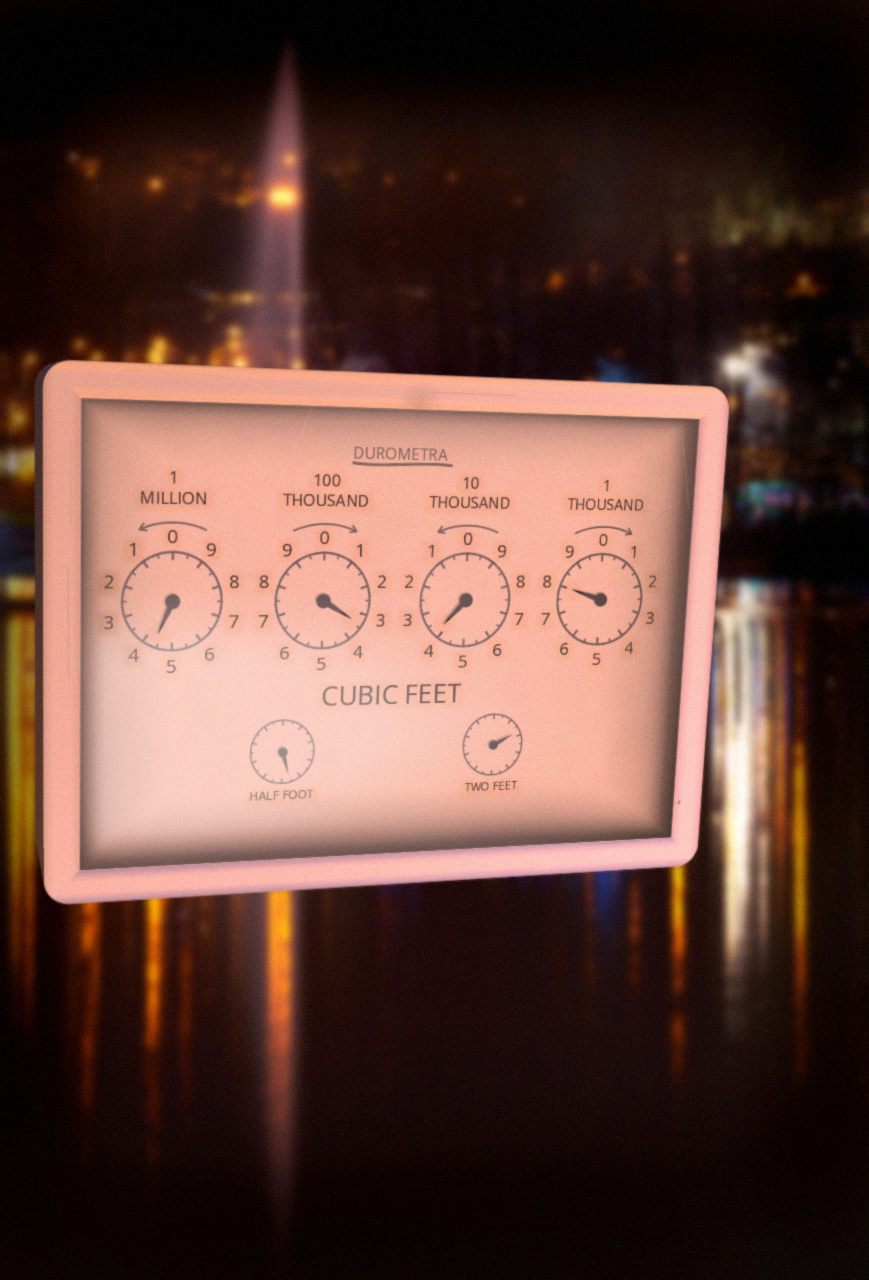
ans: {"value": 433800, "unit": "ft³"}
